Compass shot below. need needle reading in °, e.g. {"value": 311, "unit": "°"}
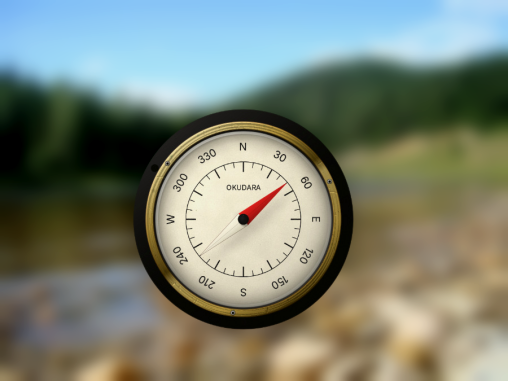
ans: {"value": 50, "unit": "°"}
